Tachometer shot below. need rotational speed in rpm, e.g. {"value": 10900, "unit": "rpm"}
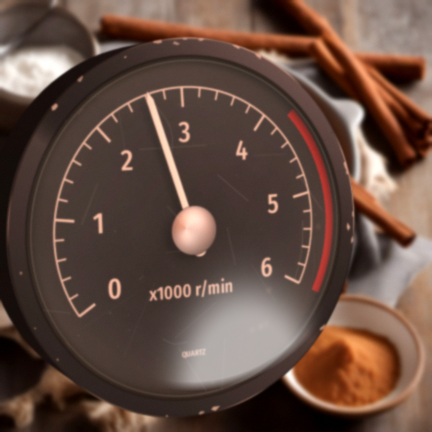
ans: {"value": 2600, "unit": "rpm"}
